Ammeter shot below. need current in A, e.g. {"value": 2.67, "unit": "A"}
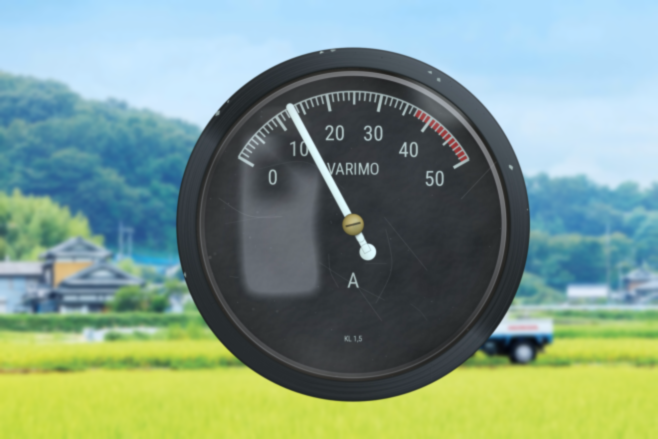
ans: {"value": 13, "unit": "A"}
